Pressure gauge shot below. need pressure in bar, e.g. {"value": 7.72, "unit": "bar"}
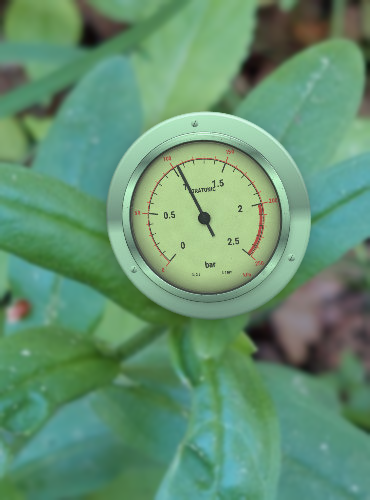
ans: {"value": 1.05, "unit": "bar"}
